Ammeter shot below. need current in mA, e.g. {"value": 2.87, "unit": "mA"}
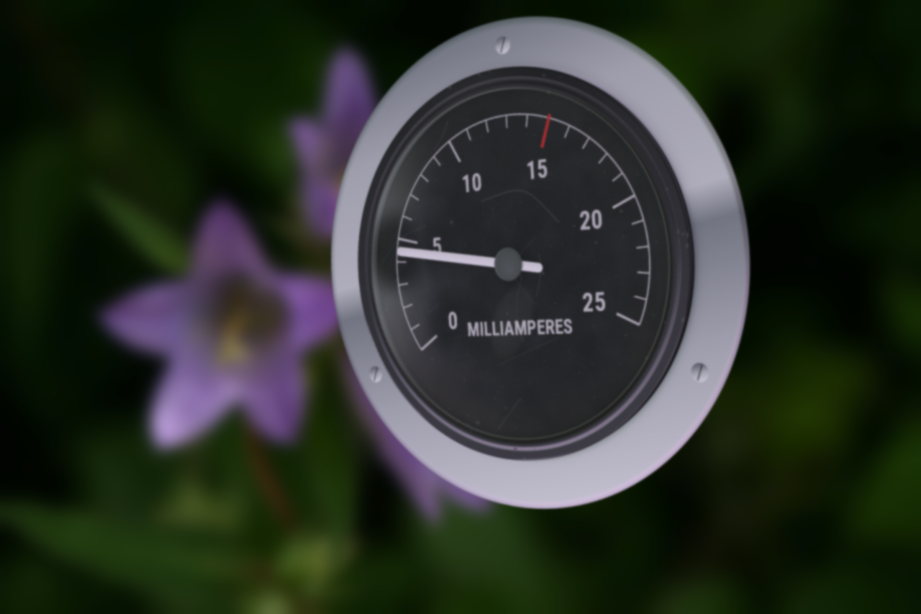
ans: {"value": 4.5, "unit": "mA"}
